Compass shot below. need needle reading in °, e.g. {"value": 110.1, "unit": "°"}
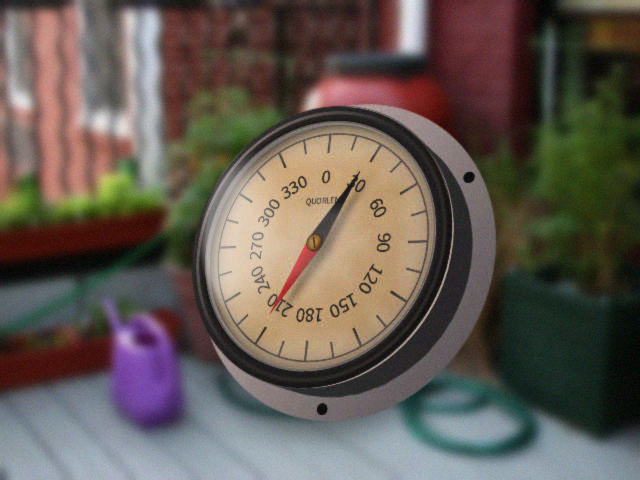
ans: {"value": 210, "unit": "°"}
